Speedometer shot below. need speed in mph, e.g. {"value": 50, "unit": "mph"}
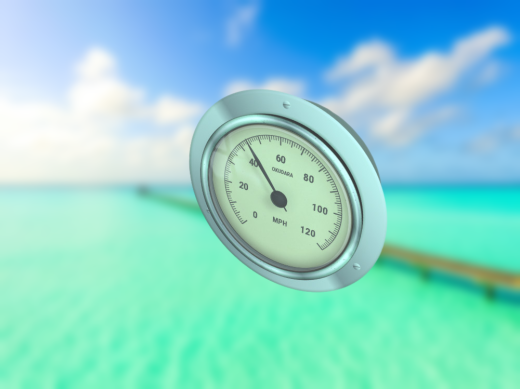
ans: {"value": 45, "unit": "mph"}
